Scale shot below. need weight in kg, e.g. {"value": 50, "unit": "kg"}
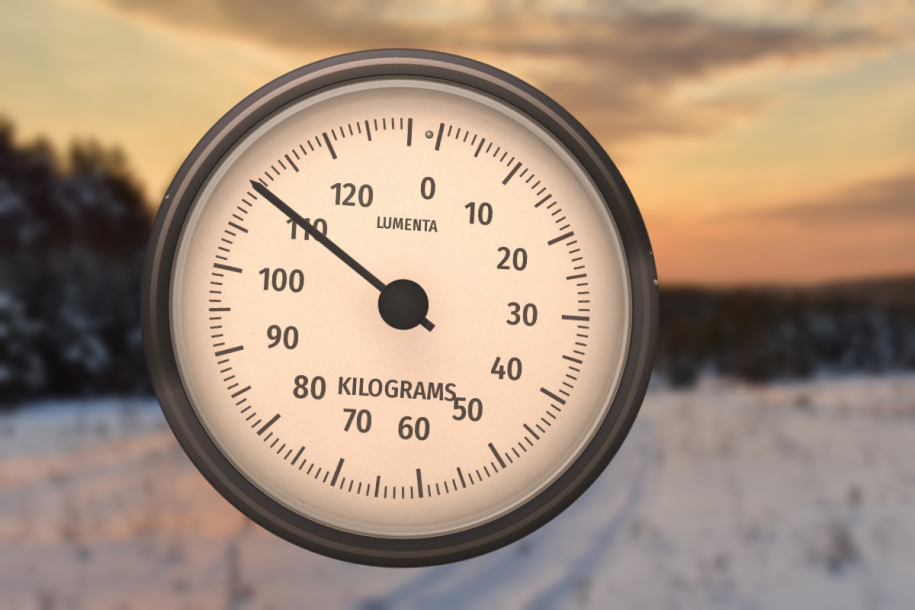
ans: {"value": 110, "unit": "kg"}
